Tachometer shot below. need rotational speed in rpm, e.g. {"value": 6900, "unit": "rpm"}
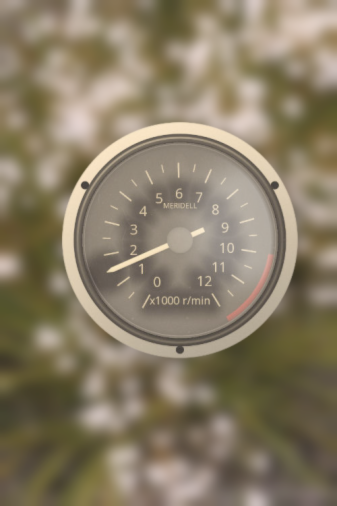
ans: {"value": 1500, "unit": "rpm"}
